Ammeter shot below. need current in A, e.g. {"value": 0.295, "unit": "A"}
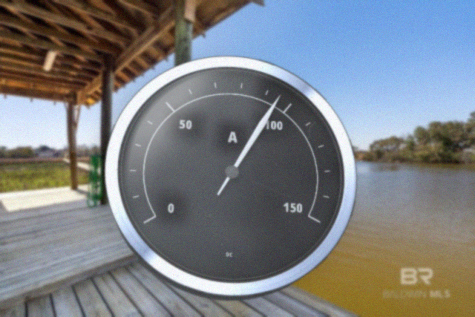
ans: {"value": 95, "unit": "A"}
